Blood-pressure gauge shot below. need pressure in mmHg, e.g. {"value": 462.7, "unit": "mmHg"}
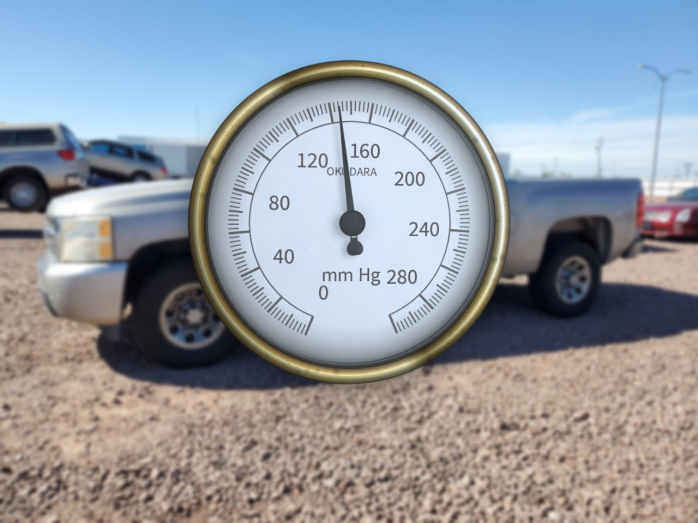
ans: {"value": 144, "unit": "mmHg"}
